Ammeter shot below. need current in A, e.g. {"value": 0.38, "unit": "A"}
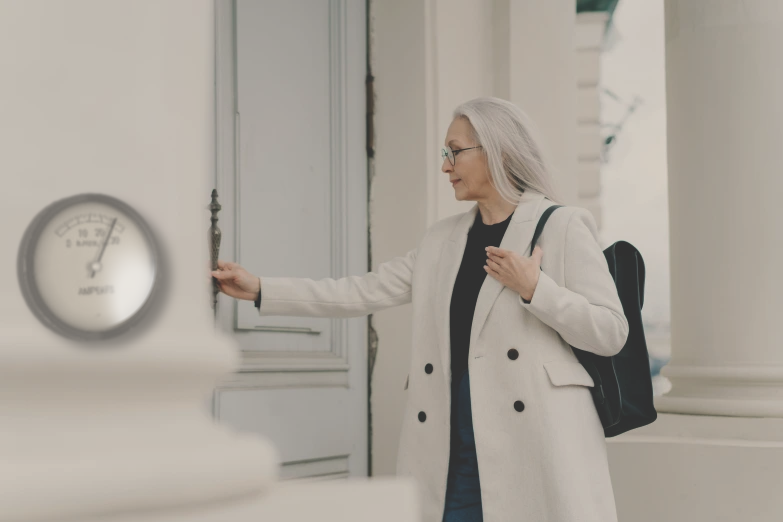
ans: {"value": 25, "unit": "A"}
